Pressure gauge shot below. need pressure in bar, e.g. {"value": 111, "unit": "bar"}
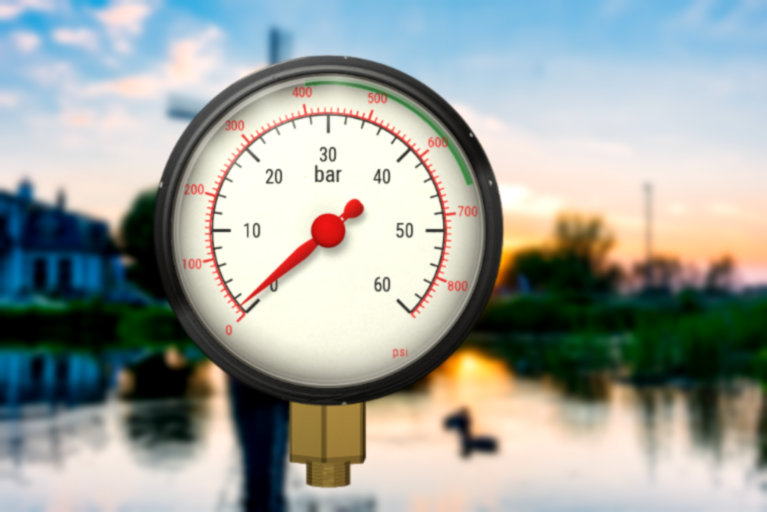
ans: {"value": 1, "unit": "bar"}
